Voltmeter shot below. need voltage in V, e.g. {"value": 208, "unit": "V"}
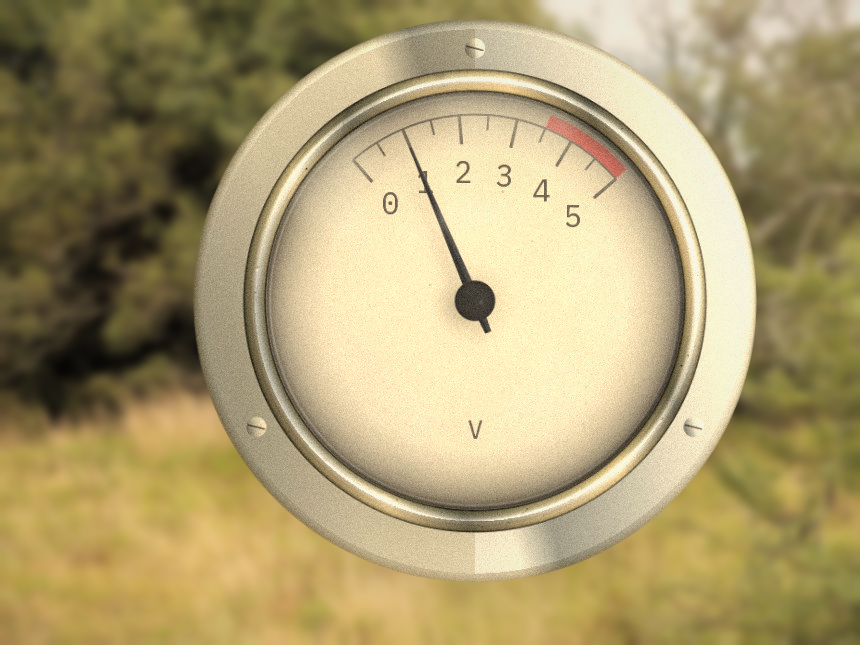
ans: {"value": 1, "unit": "V"}
